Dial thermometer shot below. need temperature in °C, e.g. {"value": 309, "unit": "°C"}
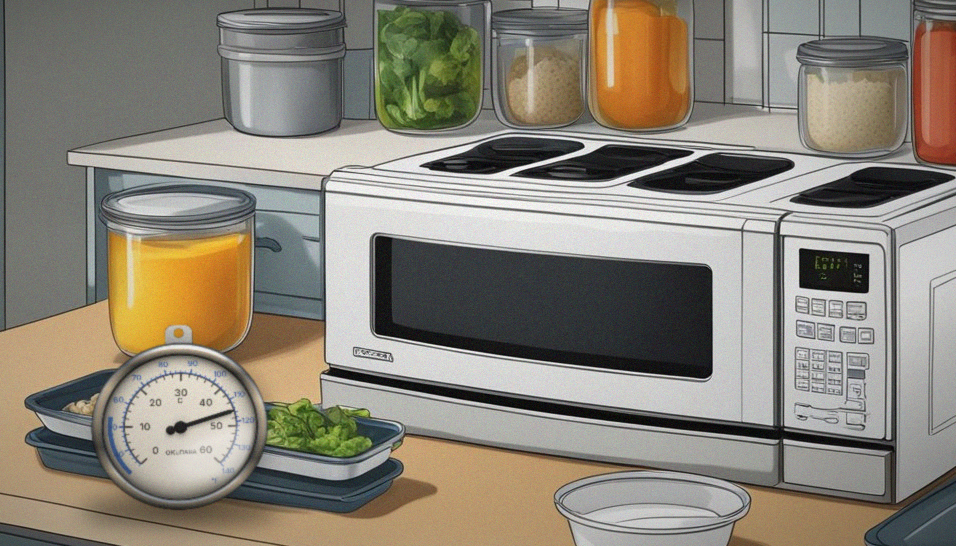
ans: {"value": 46, "unit": "°C"}
